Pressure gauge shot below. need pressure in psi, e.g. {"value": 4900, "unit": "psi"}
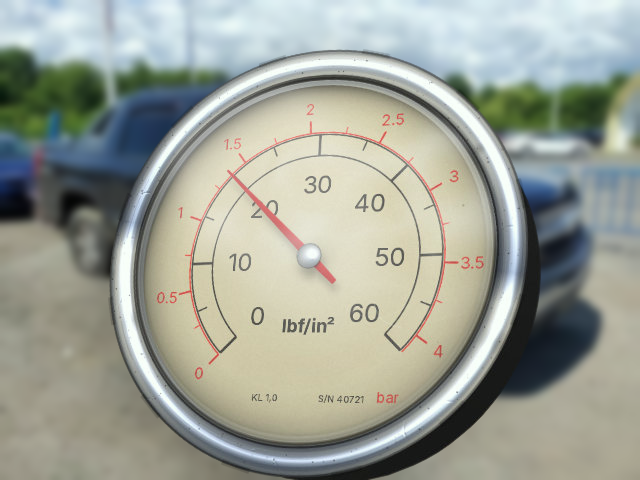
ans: {"value": 20, "unit": "psi"}
